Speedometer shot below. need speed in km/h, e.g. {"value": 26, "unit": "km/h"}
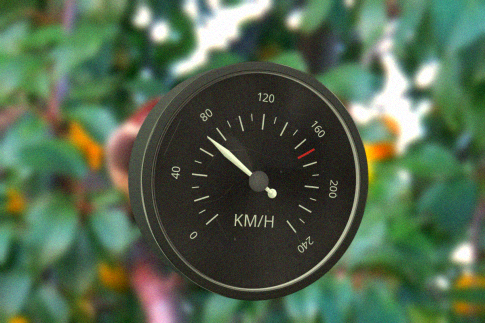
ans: {"value": 70, "unit": "km/h"}
